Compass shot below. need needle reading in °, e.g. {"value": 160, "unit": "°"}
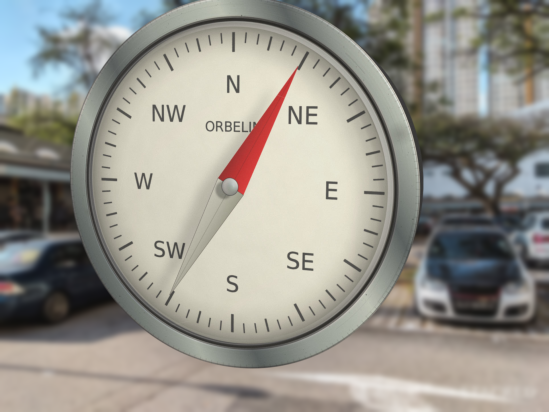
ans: {"value": 30, "unit": "°"}
